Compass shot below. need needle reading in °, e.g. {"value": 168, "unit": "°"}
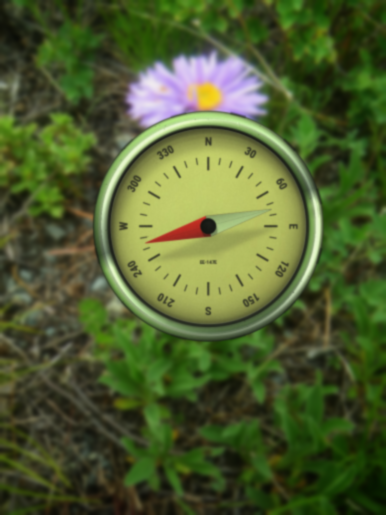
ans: {"value": 255, "unit": "°"}
